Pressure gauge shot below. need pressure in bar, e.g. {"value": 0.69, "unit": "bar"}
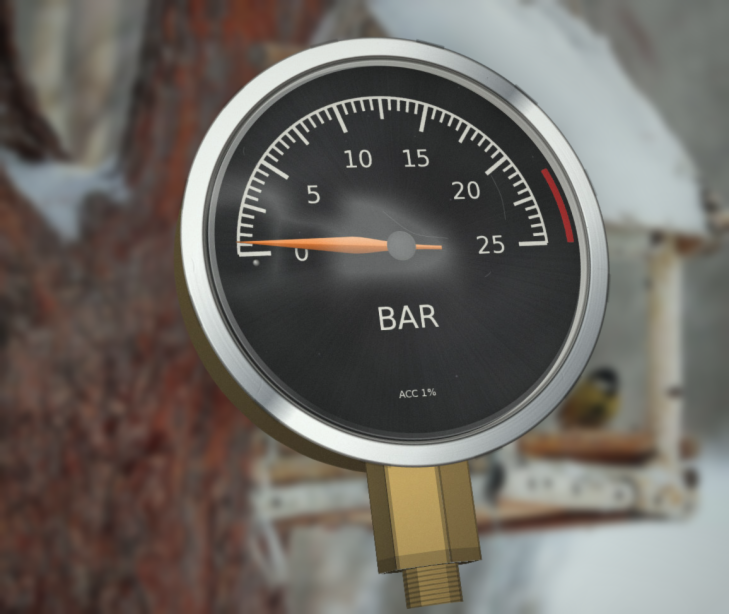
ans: {"value": 0.5, "unit": "bar"}
